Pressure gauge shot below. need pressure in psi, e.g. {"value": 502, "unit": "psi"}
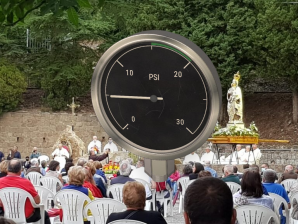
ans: {"value": 5, "unit": "psi"}
